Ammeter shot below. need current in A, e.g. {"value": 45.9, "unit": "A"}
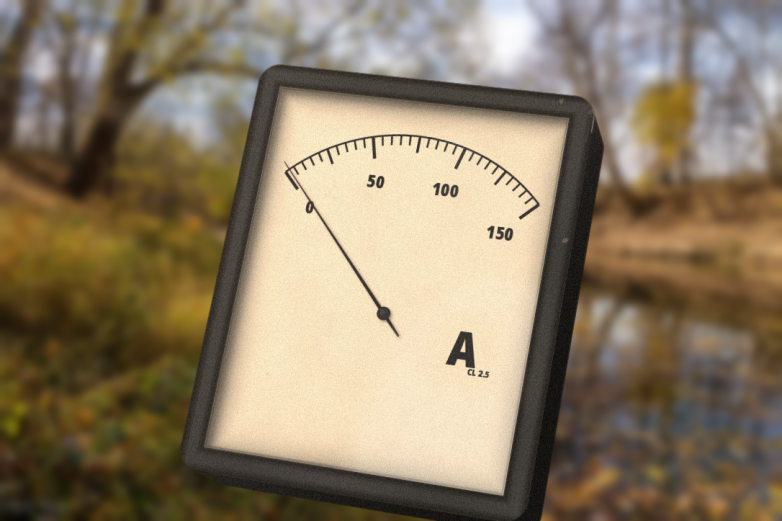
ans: {"value": 2.5, "unit": "A"}
